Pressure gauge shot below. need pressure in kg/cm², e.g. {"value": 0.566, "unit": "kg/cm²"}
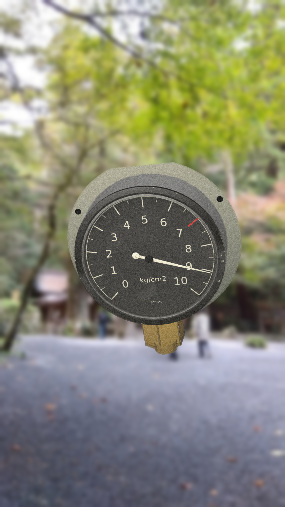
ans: {"value": 9, "unit": "kg/cm²"}
